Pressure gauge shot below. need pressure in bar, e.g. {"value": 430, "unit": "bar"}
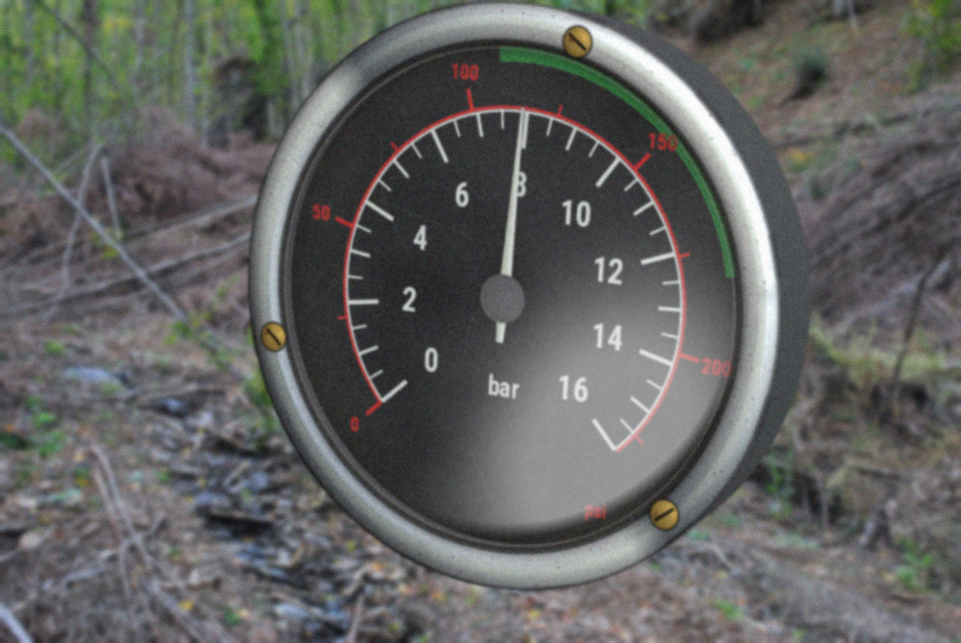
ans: {"value": 8, "unit": "bar"}
